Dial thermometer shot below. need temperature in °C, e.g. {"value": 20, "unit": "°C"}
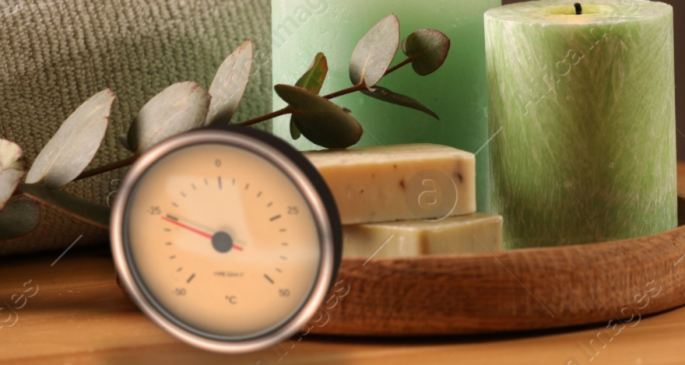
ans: {"value": -25, "unit": "°C"}
